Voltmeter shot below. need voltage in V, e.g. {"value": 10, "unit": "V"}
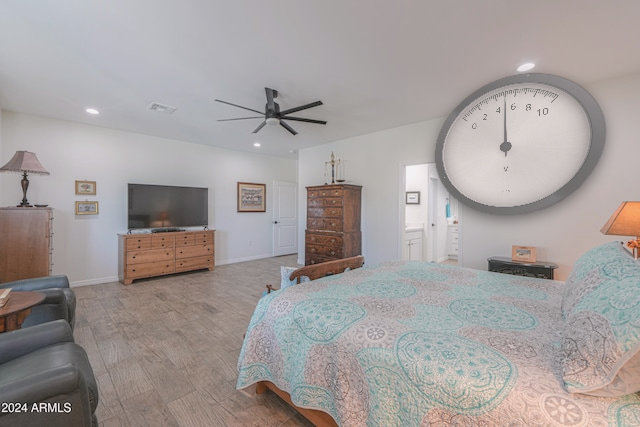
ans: {"value": 5, "unit": "V"}
